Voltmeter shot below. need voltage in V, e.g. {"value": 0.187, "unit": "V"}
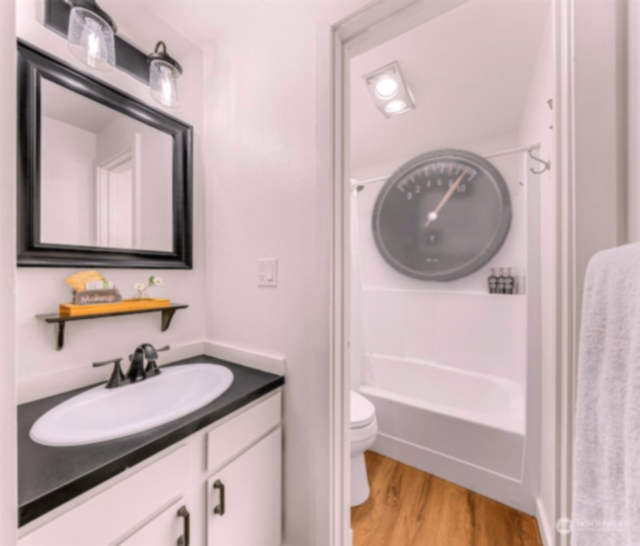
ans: {"value": 9, "unit": "V"}
